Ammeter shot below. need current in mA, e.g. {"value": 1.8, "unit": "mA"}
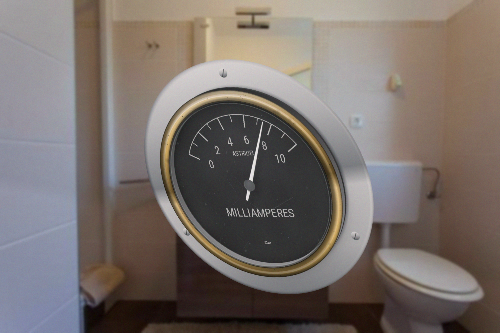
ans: {"value": 7.5, "unit": "mA"}
